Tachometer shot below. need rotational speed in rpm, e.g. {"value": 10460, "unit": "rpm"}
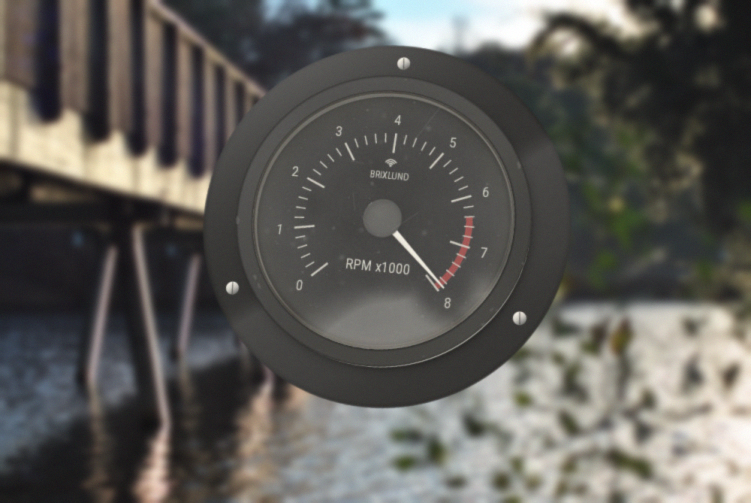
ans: {"value": 7900, "unit": "rpm"}
